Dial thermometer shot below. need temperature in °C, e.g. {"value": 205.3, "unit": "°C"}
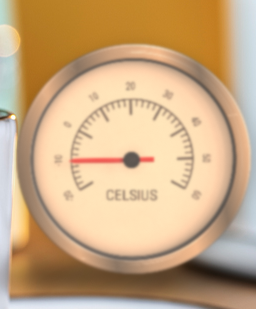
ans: {"value": -10, "unit": "°C"}
